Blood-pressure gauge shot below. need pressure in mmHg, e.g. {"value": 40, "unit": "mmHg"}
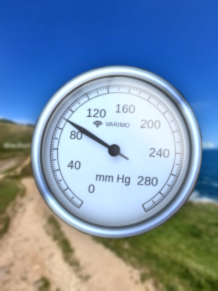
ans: {"value": 90, "unit": "mmHg"}
